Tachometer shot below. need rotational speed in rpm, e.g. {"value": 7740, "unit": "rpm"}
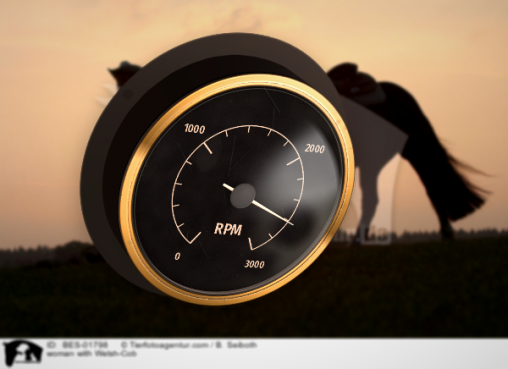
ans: {"value": 2600, "unit": "rpm"}
